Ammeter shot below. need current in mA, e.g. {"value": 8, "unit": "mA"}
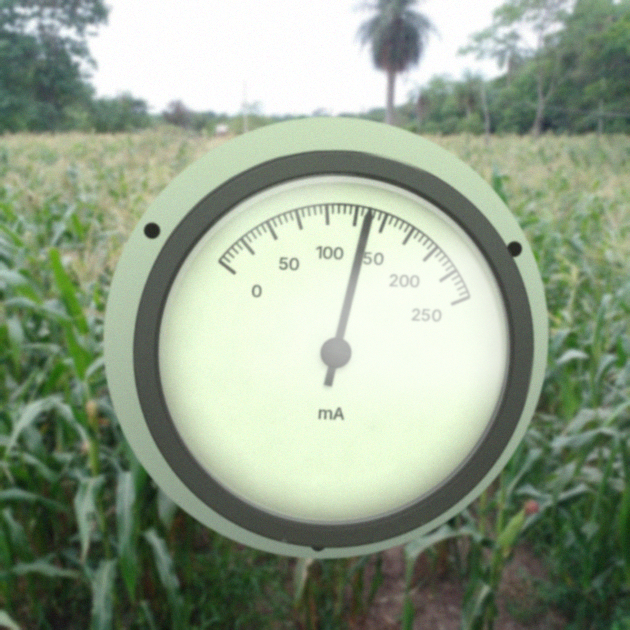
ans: {"value": 135, "unit": "mA"}
